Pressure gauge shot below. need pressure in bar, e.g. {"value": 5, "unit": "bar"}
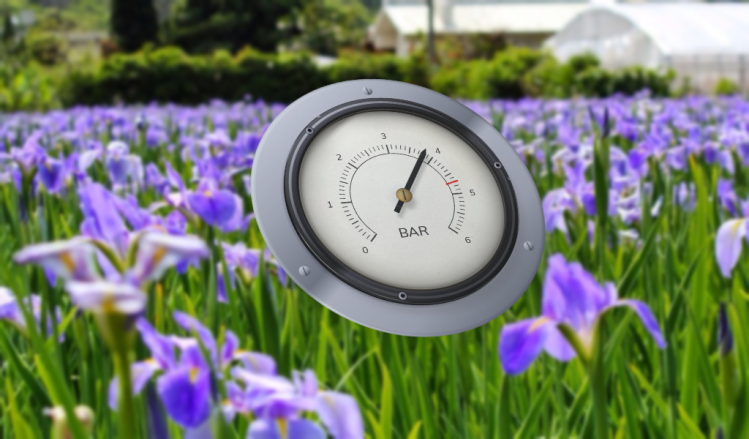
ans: {"value": 3.8, "unit": "bar"}
